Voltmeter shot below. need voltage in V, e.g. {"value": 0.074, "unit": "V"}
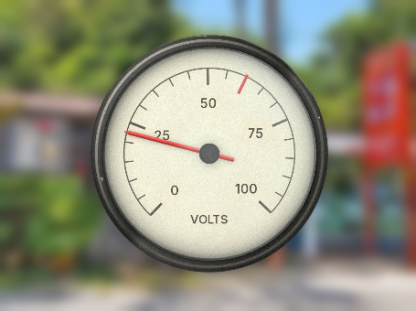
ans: {"value": 22.5, "unit": "V"}
